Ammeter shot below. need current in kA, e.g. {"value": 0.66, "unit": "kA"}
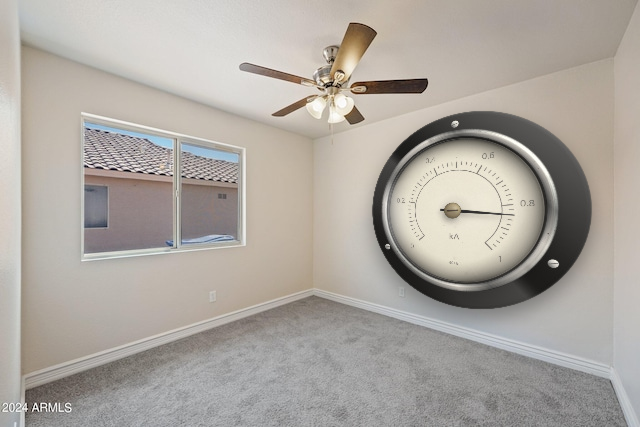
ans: {"value": 0.84, "unit": "kA"}
